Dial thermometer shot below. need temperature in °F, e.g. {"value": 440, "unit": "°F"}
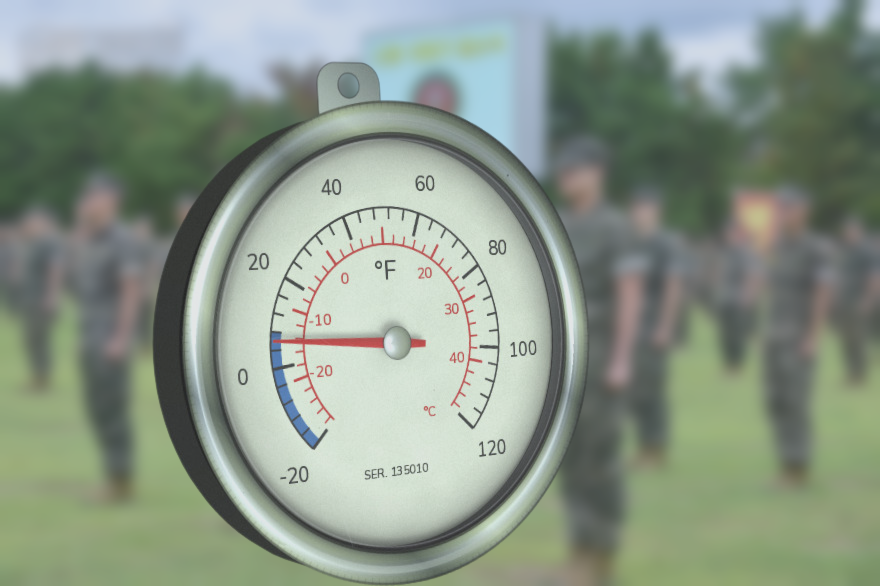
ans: {"value": 6, "unit": "°F"}
